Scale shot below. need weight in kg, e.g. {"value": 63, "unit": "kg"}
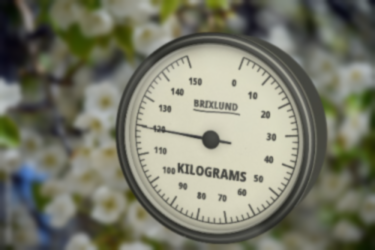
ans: {"value": 120, "unit": "kg"}
